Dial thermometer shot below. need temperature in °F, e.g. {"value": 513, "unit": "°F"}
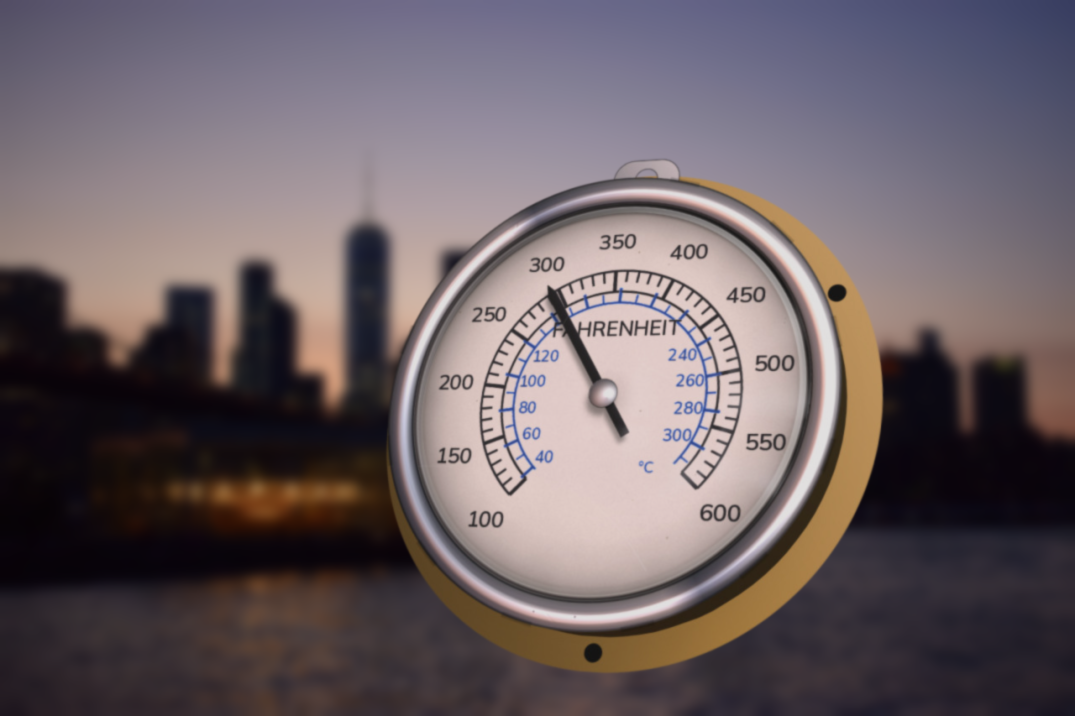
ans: {"value": 295, "unit": "°F"}
